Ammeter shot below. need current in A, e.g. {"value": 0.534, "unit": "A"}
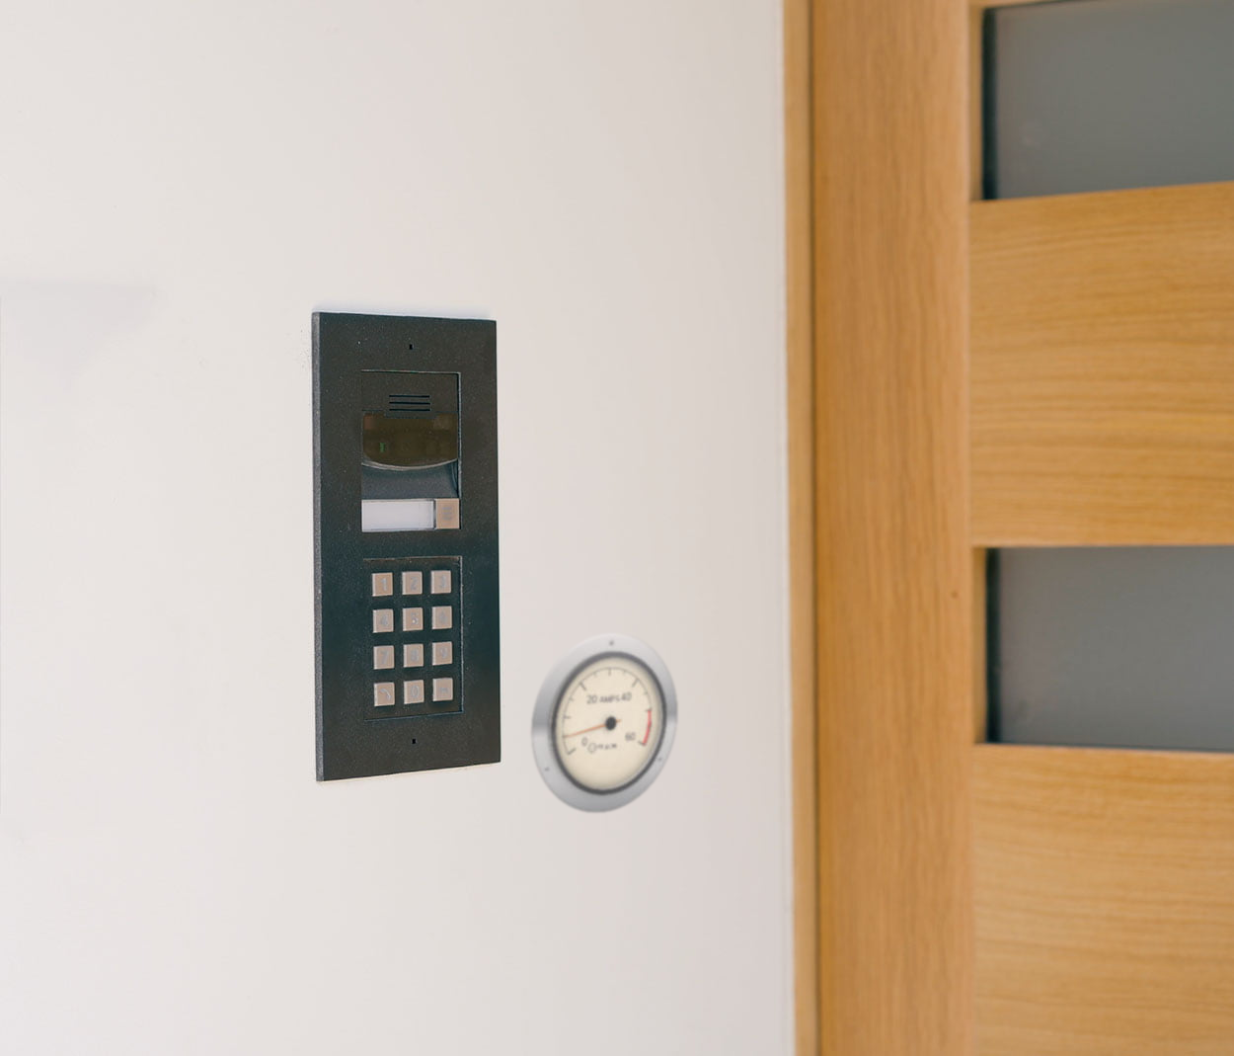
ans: {"value": 5, "unit": "A"}
